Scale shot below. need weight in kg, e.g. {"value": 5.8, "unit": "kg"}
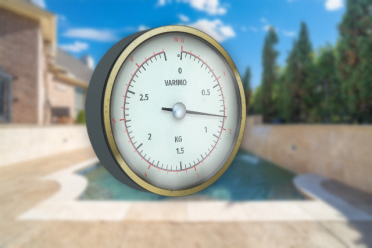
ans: {"value": 0.8, "unit": "kg"}
